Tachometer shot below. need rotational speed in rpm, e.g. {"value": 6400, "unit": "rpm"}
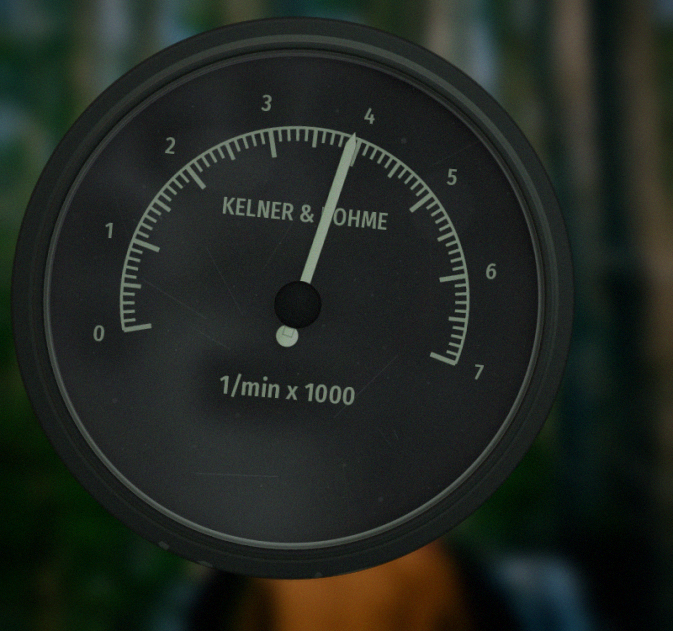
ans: {"value": 3900, "unit": "rpm"}
